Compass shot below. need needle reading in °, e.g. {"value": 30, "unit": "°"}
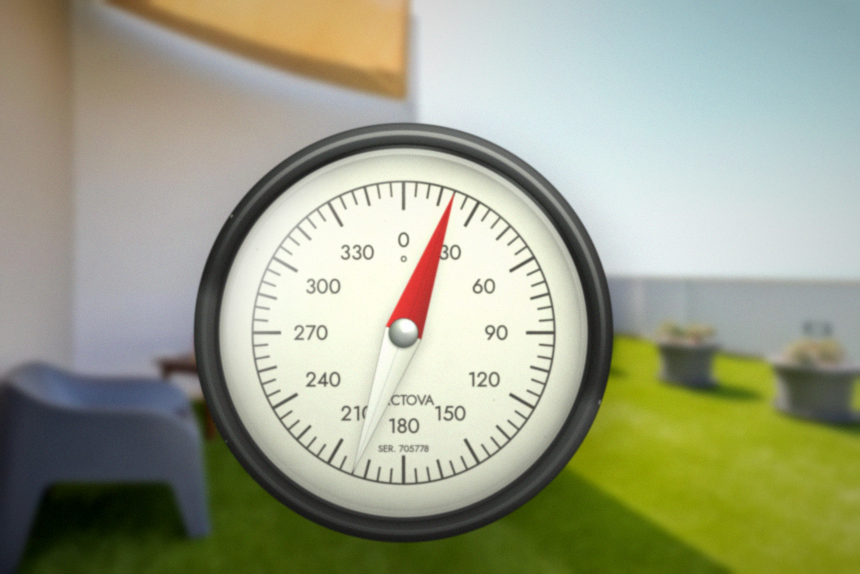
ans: {"value": 20, "unit": "°"}
